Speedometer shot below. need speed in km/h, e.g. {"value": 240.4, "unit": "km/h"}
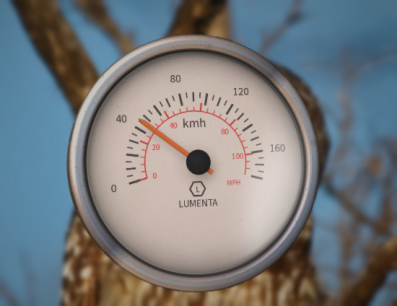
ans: {"value": 45, "unit": "km/h"}
